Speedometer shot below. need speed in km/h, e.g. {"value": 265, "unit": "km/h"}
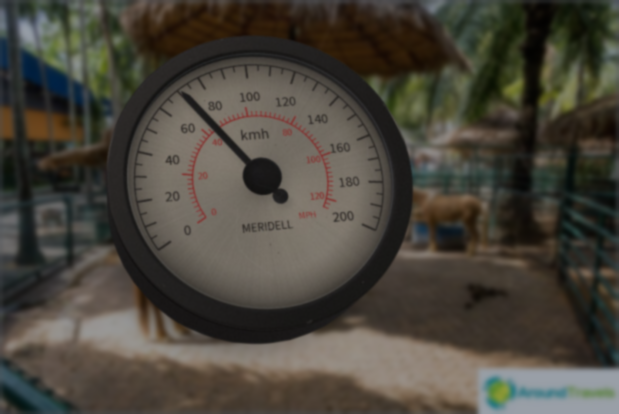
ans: {"value": 70, "unit": "km/h"}
